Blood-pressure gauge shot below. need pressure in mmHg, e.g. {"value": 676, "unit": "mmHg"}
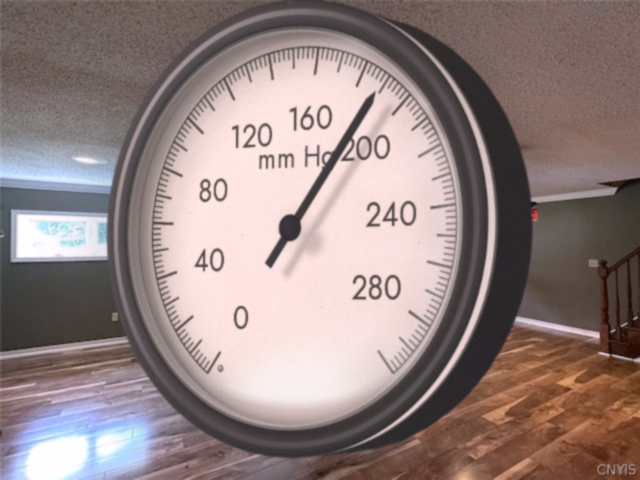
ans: {"value": 190, "unit": "mmHg"}
